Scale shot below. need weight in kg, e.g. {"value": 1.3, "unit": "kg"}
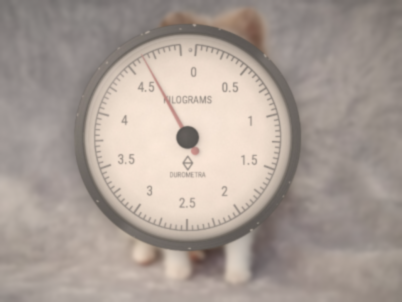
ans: {"value": 4.65, "unit": "kg"}
